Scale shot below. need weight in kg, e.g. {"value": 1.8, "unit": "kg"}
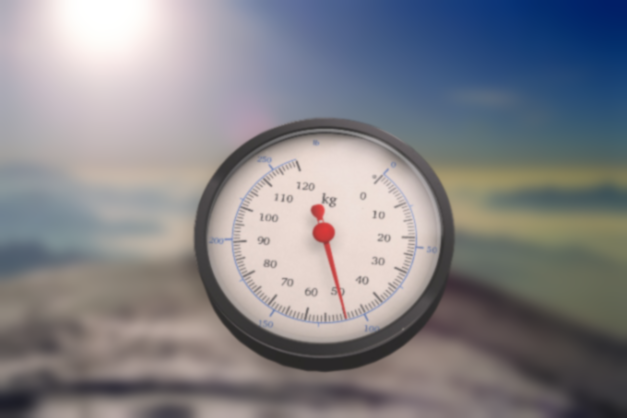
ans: {"value": 50, "unit": "kg"}
